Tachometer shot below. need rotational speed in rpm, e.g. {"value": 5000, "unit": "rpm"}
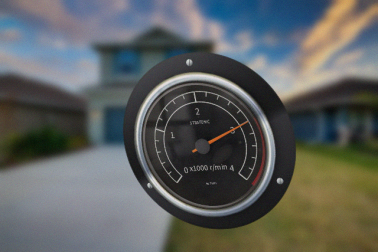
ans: {"value": 3000, "unit": "rpm"}
